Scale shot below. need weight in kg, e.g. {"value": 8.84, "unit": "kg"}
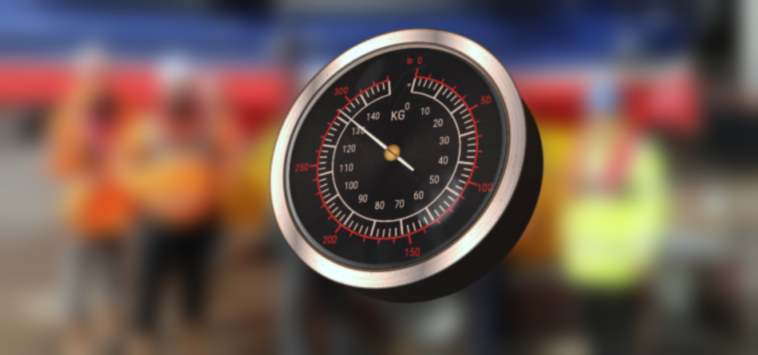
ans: {"value": 132, "unit": "kg"}
